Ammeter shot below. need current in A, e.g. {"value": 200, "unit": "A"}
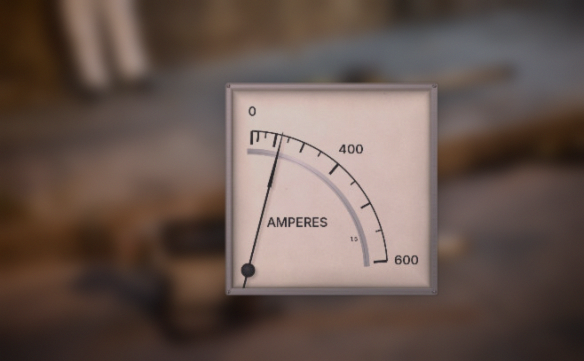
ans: {"value": 225, "unit": "A"}
